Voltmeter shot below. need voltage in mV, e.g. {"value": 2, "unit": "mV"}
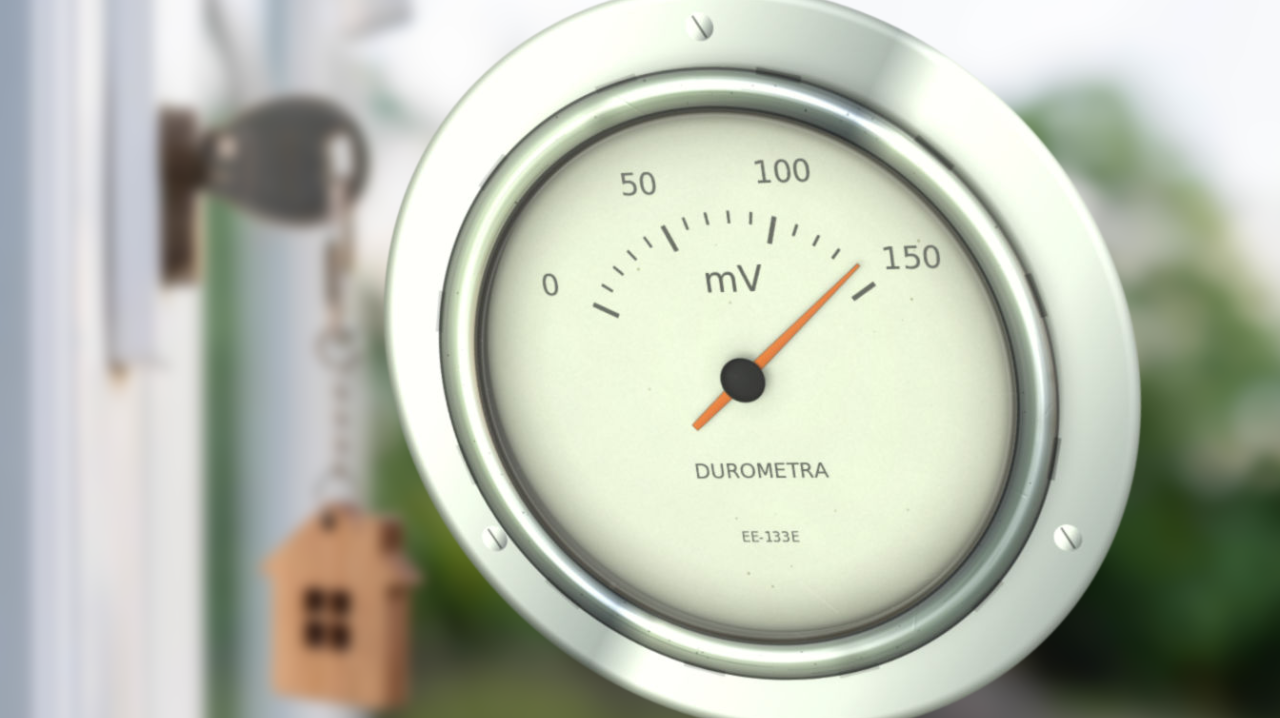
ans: {"value": 140, "unit": "mV"}
